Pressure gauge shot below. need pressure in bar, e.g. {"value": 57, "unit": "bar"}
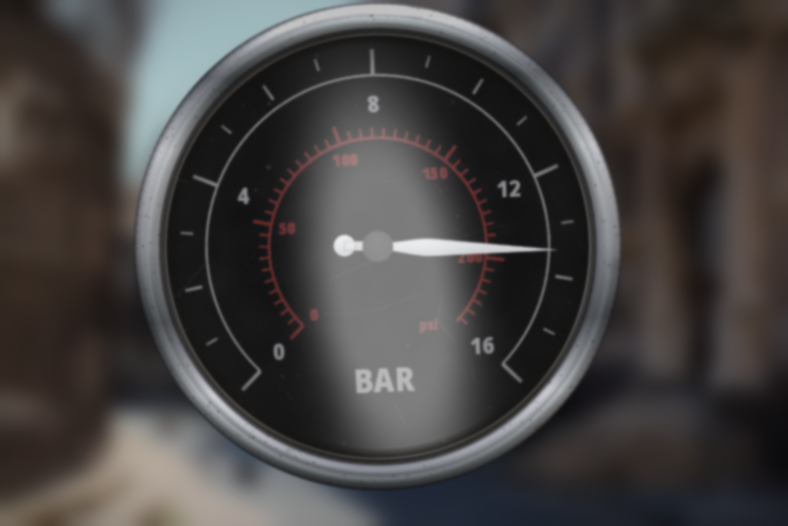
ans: {"value": 13.5, "unit": "bar"}
